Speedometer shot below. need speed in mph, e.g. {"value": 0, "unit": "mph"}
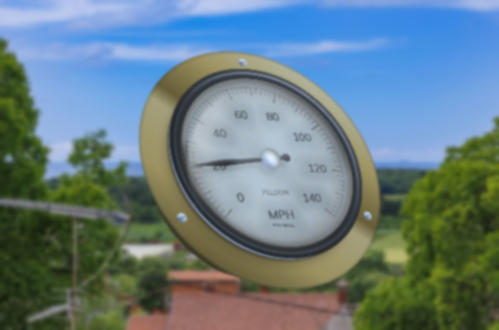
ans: {"value": 20, "unit": "mph"}
